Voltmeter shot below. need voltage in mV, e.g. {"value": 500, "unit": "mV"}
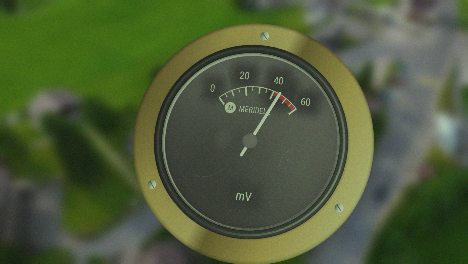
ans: {"value": 45, "unit": "mV"}
